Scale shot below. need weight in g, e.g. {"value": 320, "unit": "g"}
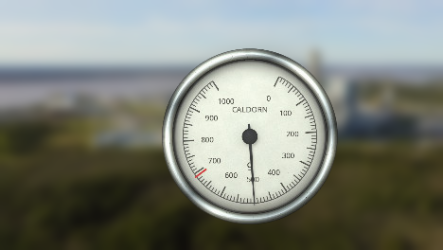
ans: {"value": 500, "unit": "g"}
